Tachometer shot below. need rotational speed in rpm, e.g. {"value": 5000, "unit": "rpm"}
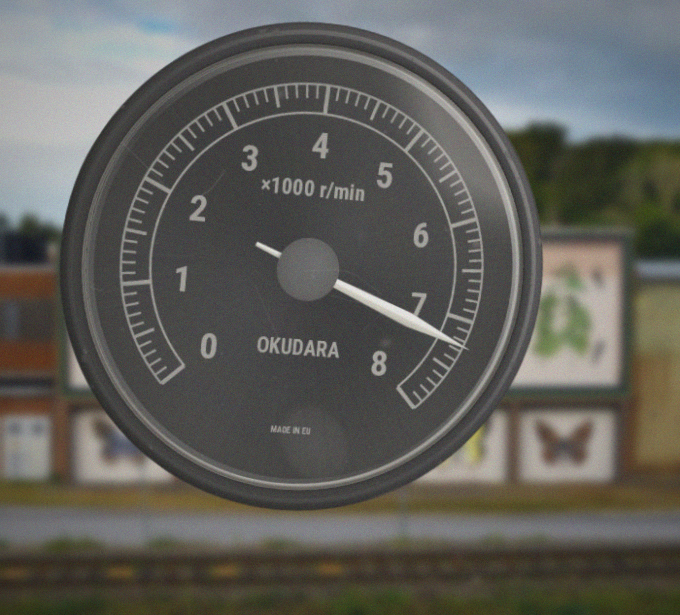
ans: {"value": 7250, "unit": "rpm"}
